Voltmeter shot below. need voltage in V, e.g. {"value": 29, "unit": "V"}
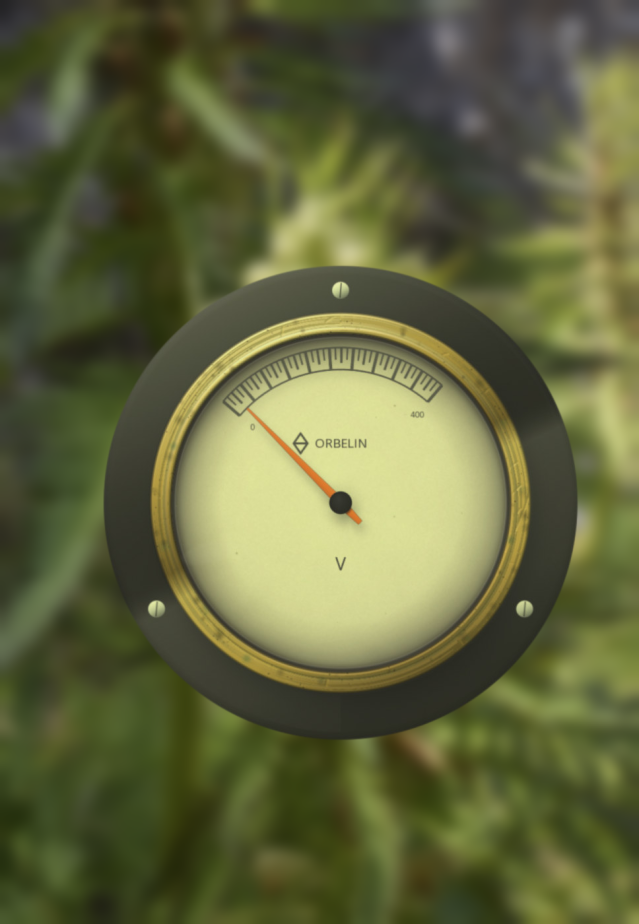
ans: {"value": 20, "unit": "V"}
